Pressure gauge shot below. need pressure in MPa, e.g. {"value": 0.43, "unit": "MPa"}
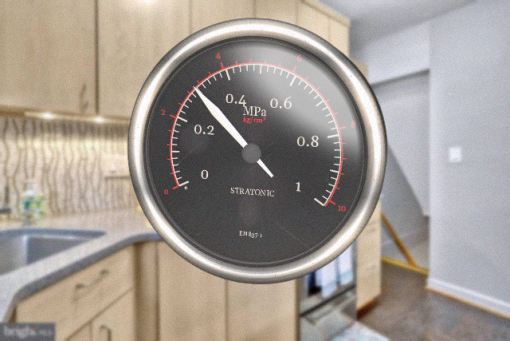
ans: {"value": 0.3, "unit": "MPa"}
